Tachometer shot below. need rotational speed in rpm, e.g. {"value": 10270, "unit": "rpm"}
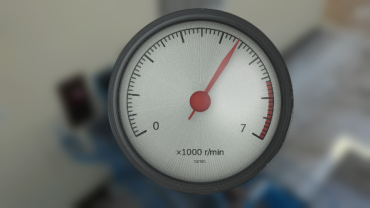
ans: {"value": 4400, "unit": "rpm"}
